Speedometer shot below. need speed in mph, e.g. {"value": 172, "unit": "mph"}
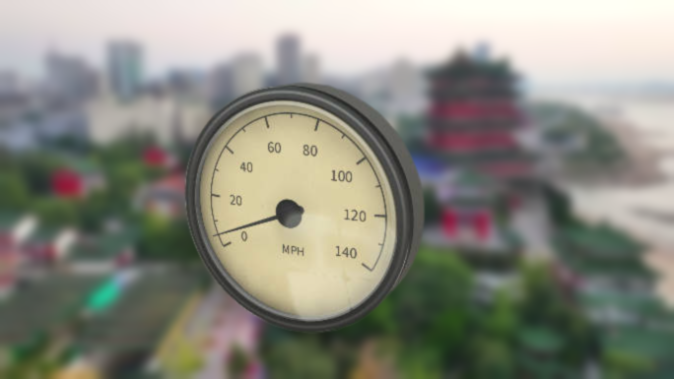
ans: {"value": 5, "unit": "mph"}
